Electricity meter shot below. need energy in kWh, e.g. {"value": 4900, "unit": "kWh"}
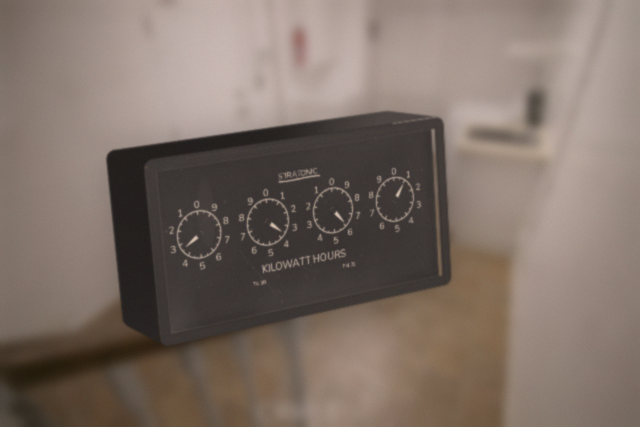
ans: {"value": 3361, "unit": "kWh"}
